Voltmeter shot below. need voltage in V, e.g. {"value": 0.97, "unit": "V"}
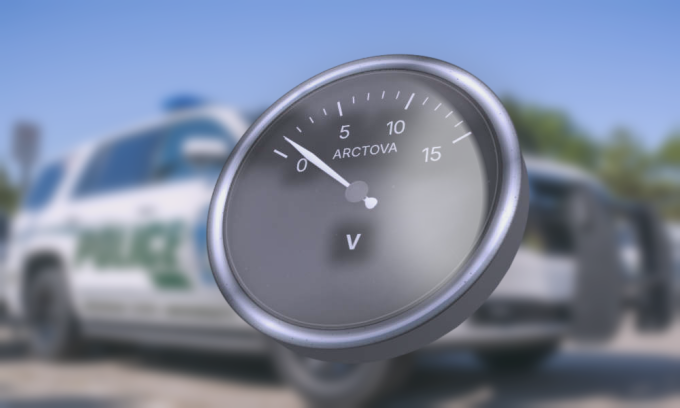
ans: {"value": 1, "unit": "V"}
